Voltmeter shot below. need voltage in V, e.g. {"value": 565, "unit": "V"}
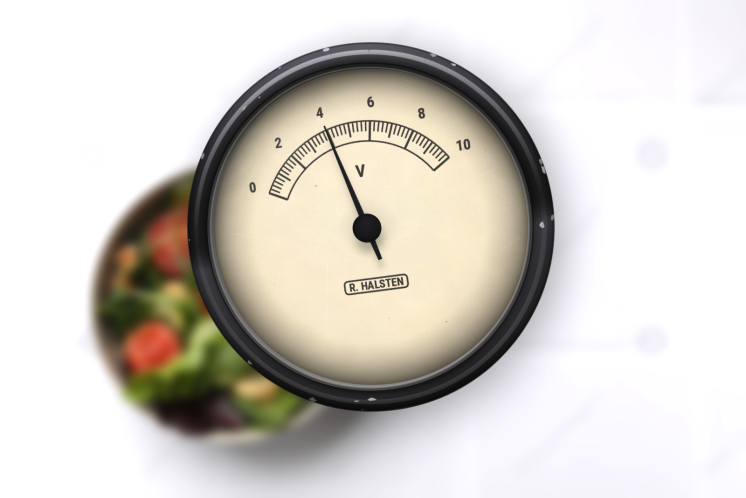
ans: {"value": 4, "unit": "V"}
